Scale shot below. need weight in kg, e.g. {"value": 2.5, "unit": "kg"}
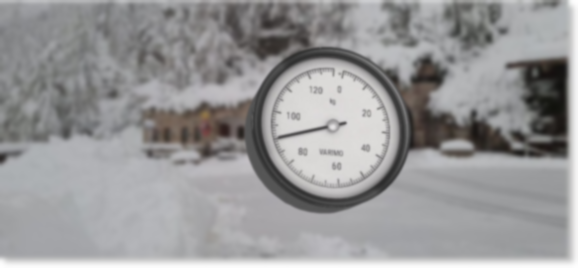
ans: {"value": 90, "unit": "kg"}
